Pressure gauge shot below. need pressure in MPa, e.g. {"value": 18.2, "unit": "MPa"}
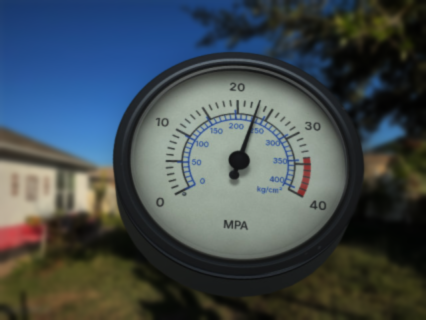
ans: {"value": 23, "unit": "MPa"}
